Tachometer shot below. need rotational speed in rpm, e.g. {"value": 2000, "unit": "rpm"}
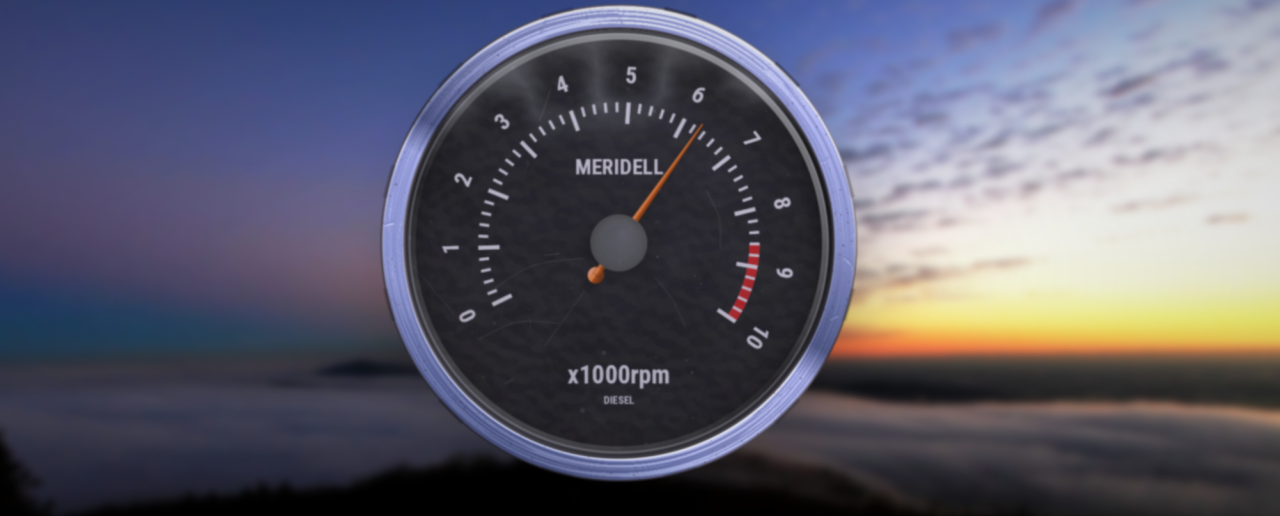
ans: {"value": 6300, "unit": "rpm"}
